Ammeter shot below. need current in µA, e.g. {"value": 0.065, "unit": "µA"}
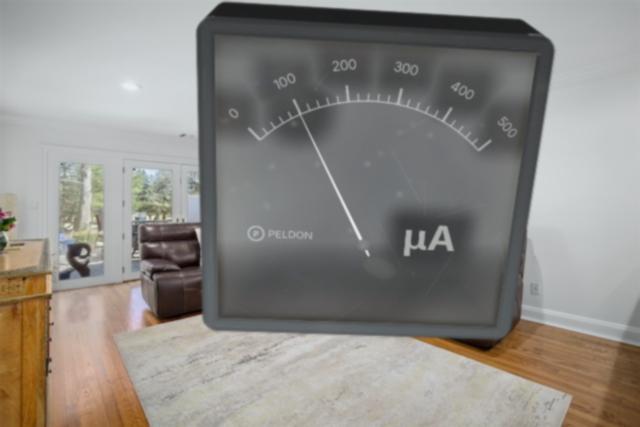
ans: {"value": 100, "unit": "µA"}
